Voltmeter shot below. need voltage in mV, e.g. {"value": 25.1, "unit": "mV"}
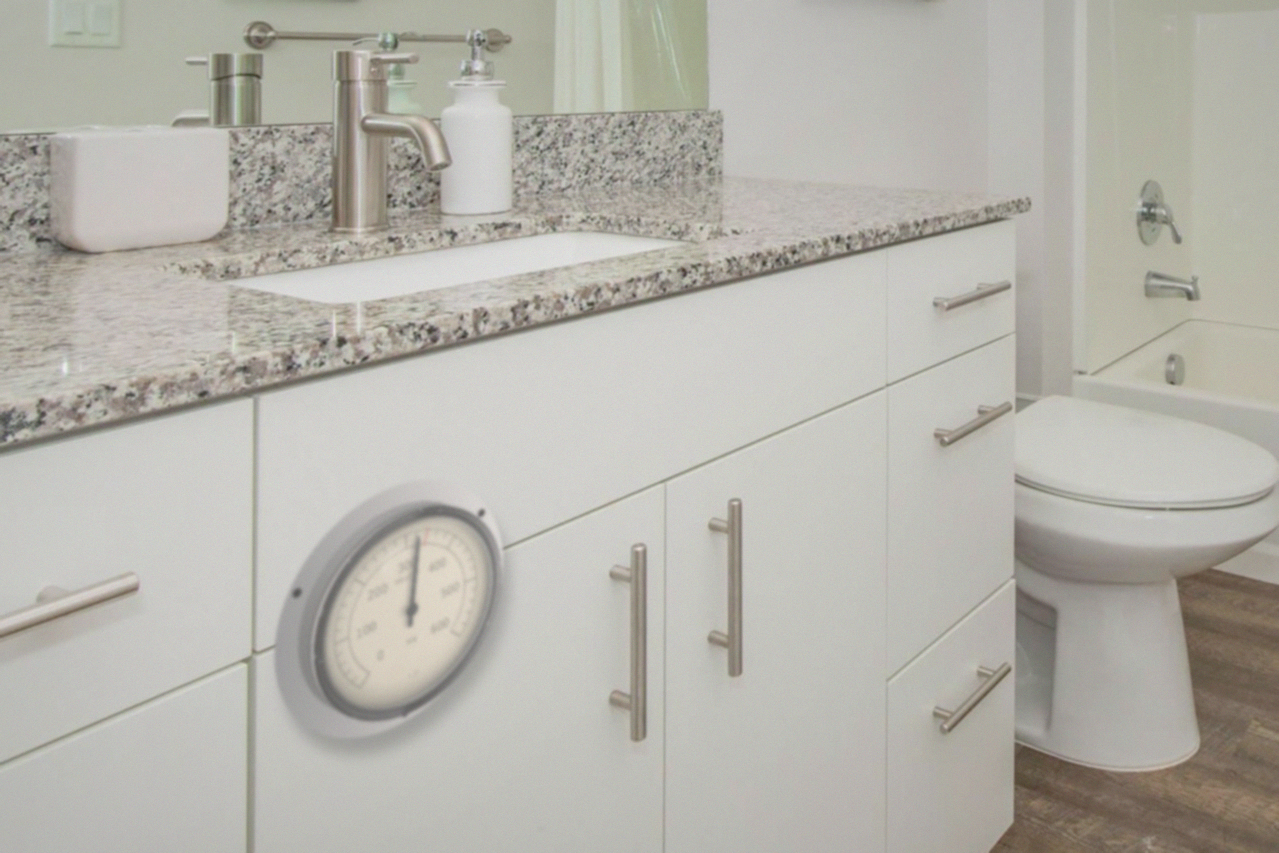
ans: {"value": 320, "unit": "mV"}
